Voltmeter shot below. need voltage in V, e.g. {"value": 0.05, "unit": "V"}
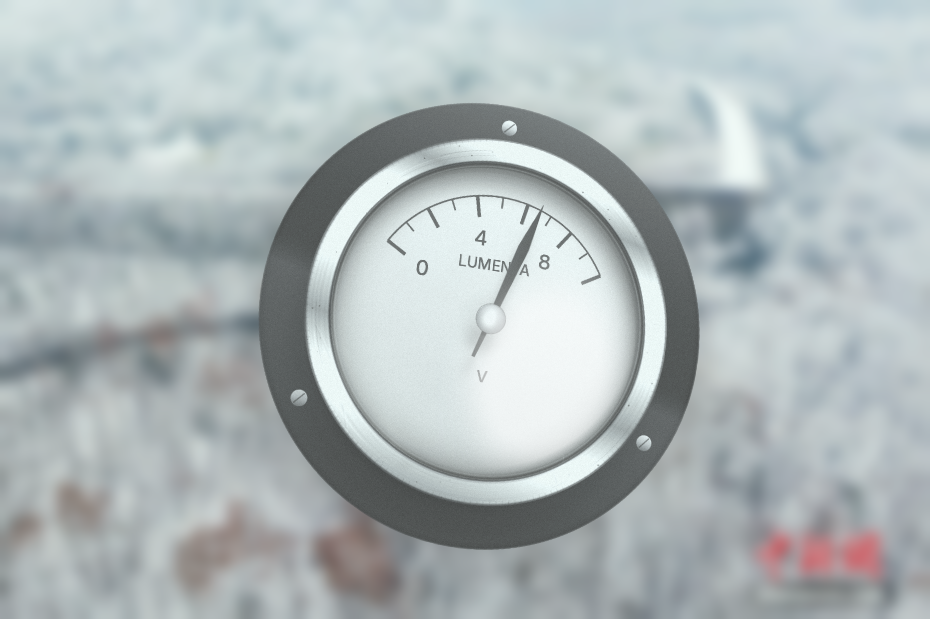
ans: {"value": 6.5, "unit": "V"}
